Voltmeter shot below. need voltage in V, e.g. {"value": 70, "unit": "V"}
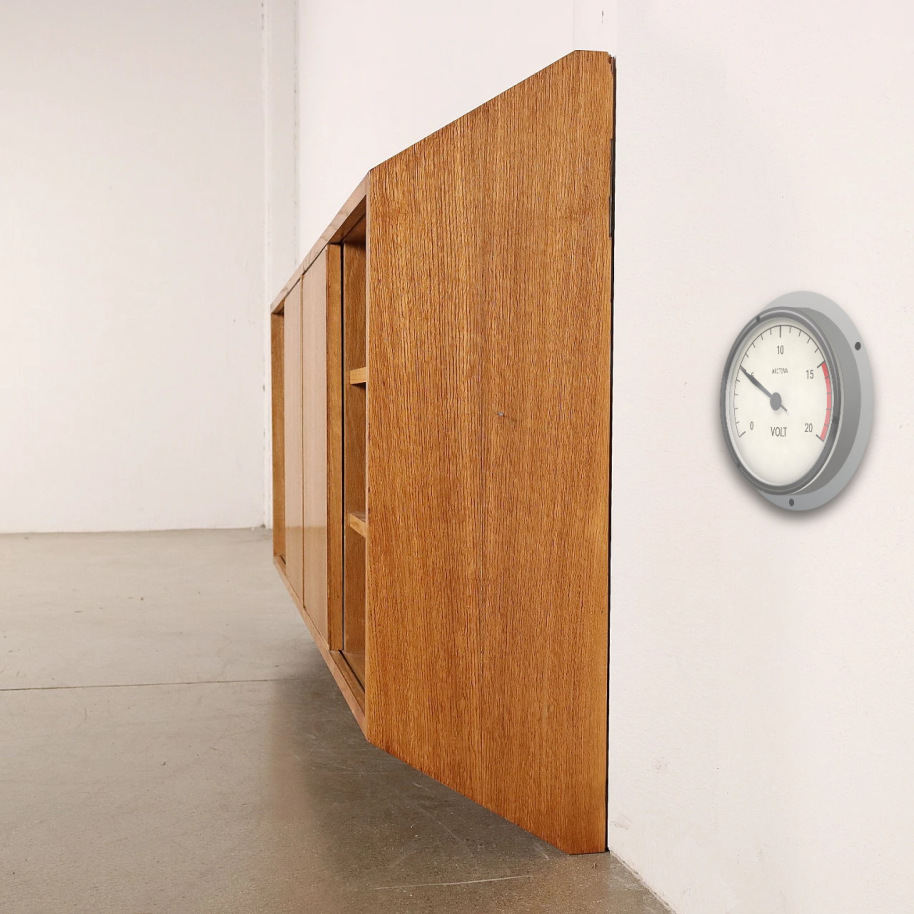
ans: {"value": 5, "unit": "V"}
